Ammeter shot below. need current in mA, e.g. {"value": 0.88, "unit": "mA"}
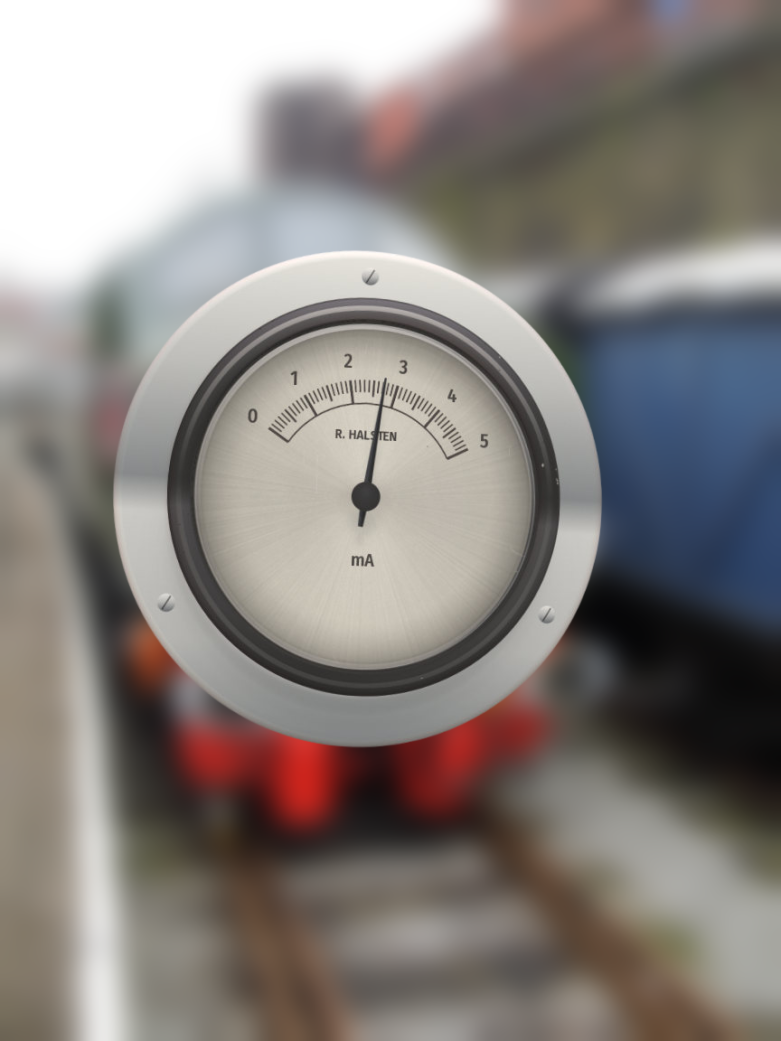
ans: {"value": 2.7, "unit": "mA"}
